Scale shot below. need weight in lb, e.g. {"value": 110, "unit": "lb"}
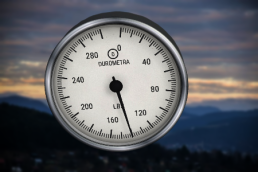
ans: {"value": 140, "unit": "lb"}
